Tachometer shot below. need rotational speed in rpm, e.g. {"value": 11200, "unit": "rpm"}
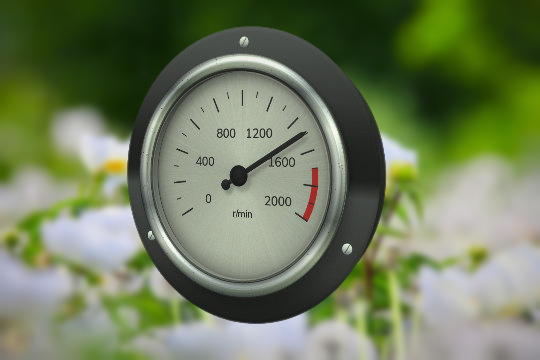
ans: {"value": 1500, "unit": "rpm"}
